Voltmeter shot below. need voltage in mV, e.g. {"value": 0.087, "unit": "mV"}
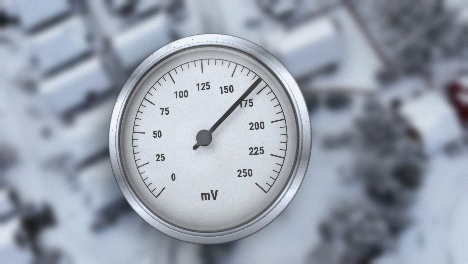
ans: {"value": 170, "unit": "mV"}
